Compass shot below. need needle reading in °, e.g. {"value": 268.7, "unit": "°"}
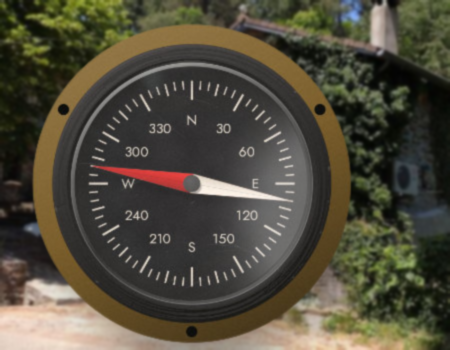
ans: {"value": 280, "unit": "°"}
